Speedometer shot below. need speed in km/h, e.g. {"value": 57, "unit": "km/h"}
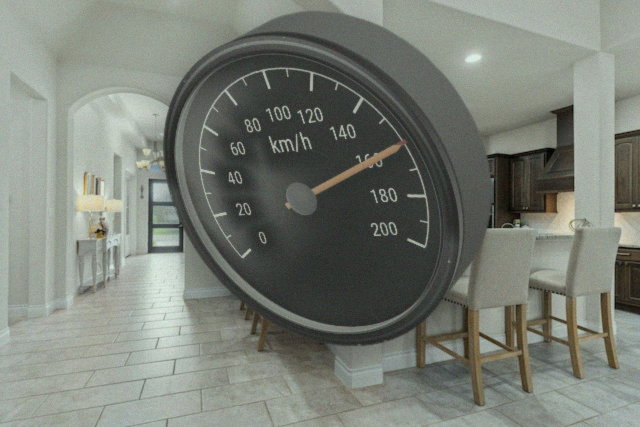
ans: {"value": 160, "unit": "km/h"}
